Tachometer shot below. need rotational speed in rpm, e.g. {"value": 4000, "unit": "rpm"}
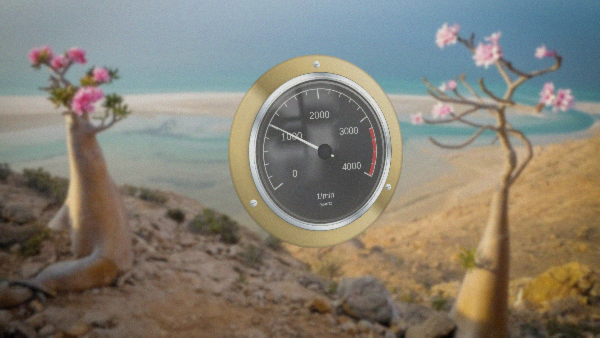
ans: {"value": 1000, "unit": "rpm"}
